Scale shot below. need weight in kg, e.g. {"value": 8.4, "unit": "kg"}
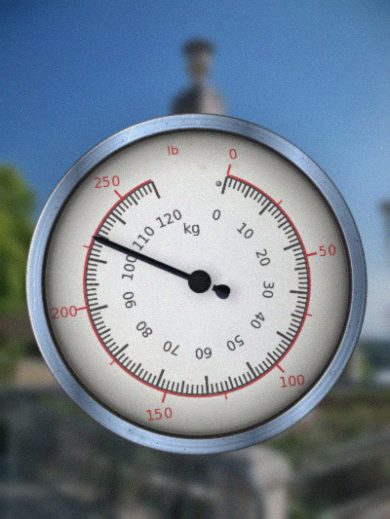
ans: {"value": 104, "unit": "kg"}
